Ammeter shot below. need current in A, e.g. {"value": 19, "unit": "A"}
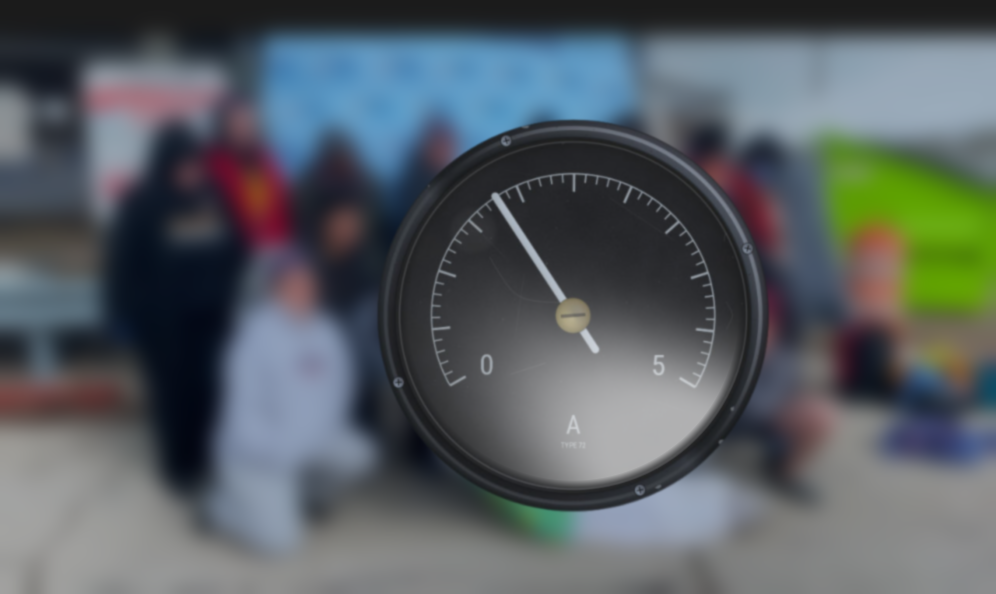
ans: {"value": 1.8, "unit": "A"}
